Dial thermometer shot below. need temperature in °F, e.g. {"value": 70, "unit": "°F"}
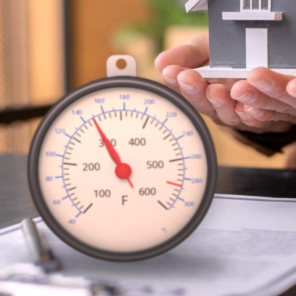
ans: {"value": 300, "unit": "°F"}
